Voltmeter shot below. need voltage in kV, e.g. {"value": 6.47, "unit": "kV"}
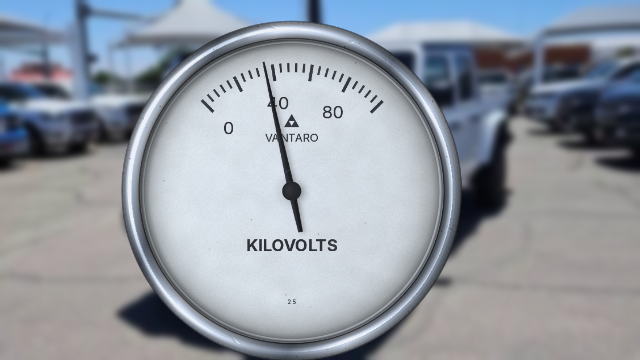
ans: {"value": 36, "unit": "kV"}
